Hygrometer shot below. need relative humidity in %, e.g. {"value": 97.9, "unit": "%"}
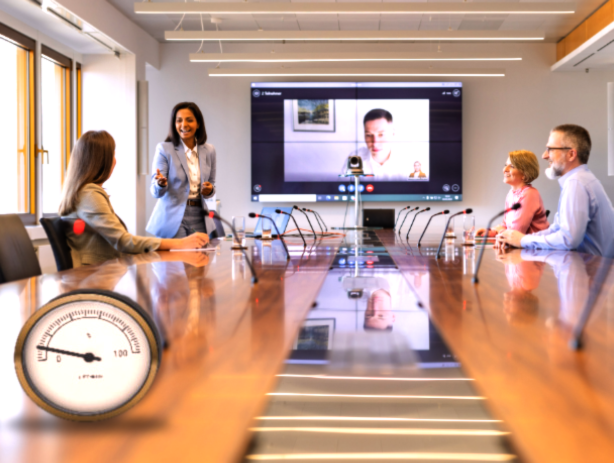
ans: {"value": 10, "unit": "%"}
